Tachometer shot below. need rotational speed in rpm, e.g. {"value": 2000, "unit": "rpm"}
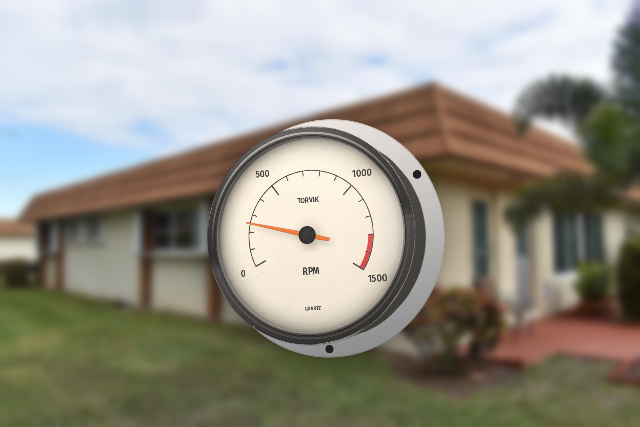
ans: {"value": 250, "unit": "rpm"}
